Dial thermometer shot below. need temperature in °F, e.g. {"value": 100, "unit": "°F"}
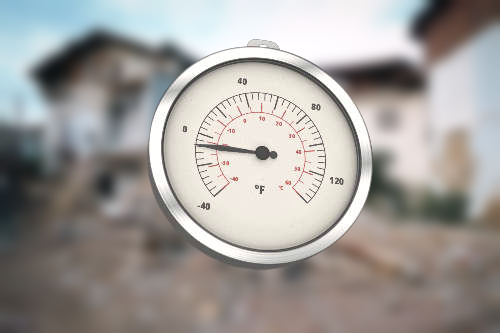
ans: {"value": -8, "unit": "°F"}
